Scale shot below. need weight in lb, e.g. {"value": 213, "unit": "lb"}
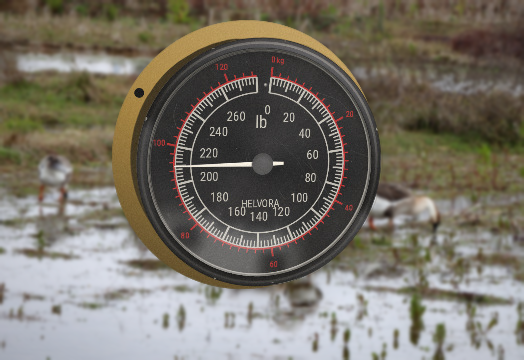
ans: {"value": 210, "unit": "lb"}
